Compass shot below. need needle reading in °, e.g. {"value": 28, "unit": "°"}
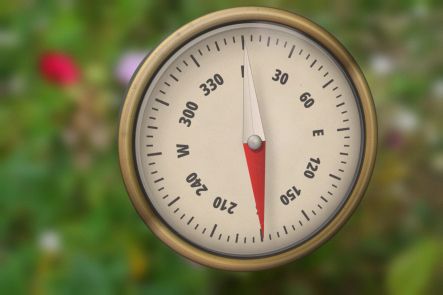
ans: {"value": 180, "unit": "°"}
